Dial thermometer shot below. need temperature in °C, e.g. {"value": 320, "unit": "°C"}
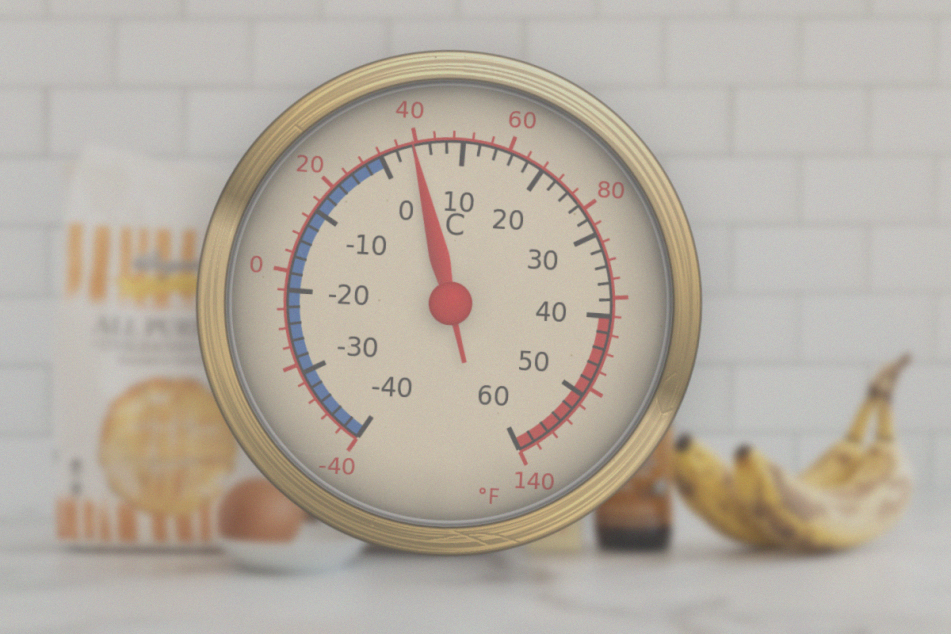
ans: {"value": 4, "unit": "°C"}
